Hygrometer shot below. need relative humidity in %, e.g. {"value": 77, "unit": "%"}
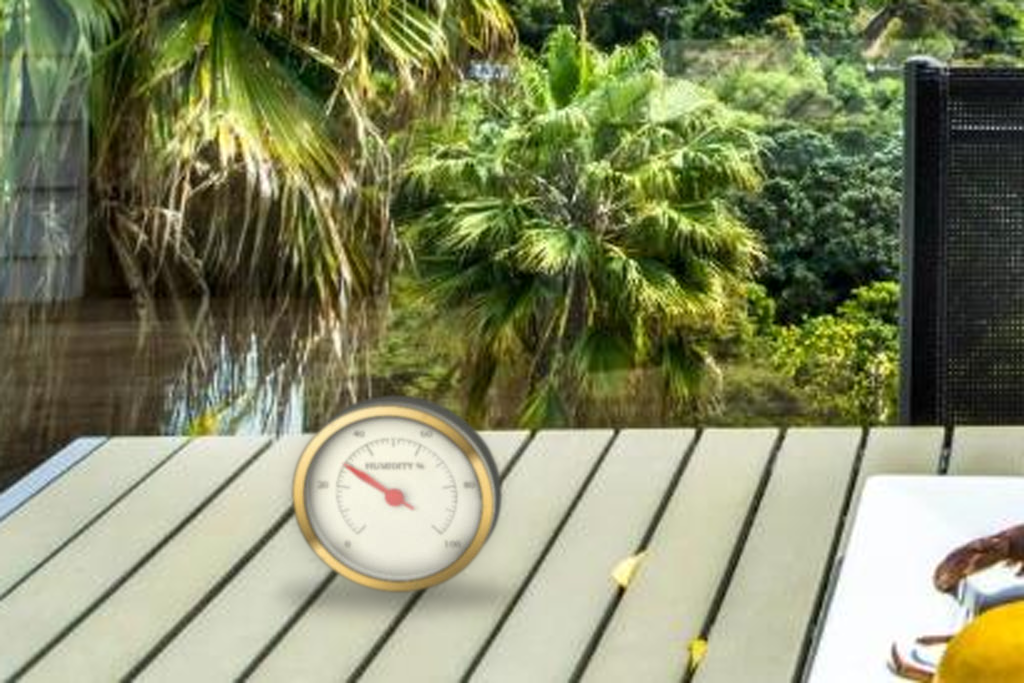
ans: {"value": 30, "unit": "%"}
